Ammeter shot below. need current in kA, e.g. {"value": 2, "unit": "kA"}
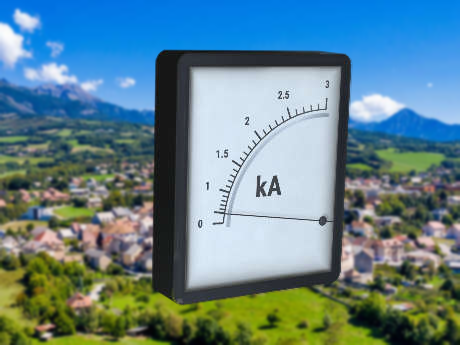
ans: {"value": 0.5, "unit": "kA"}
